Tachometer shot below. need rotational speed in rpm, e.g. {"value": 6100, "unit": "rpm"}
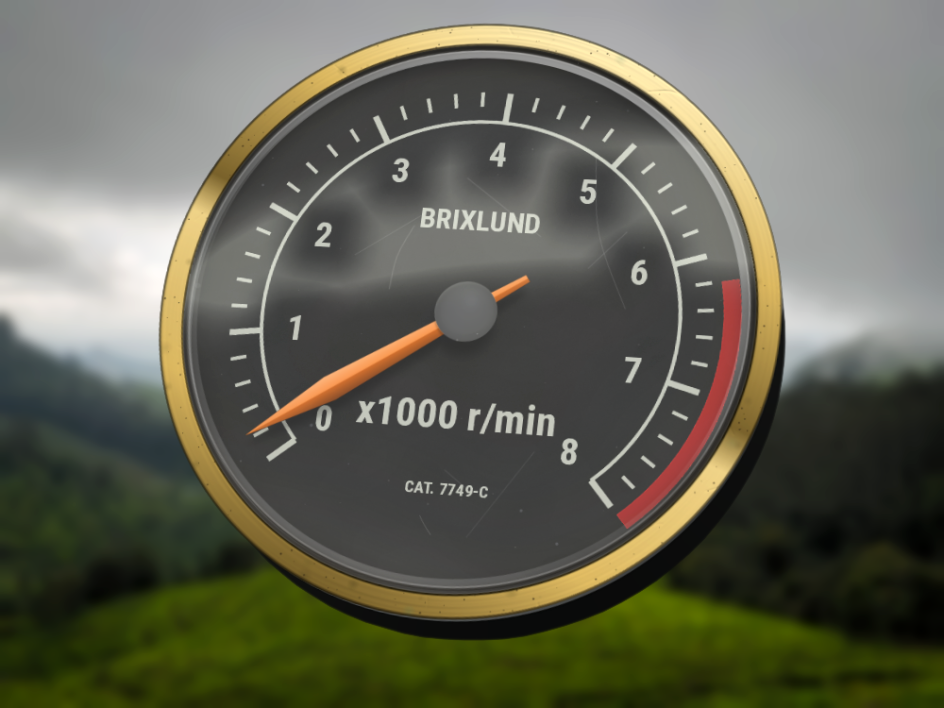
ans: {"value": 200, "unit": "rpm"}
